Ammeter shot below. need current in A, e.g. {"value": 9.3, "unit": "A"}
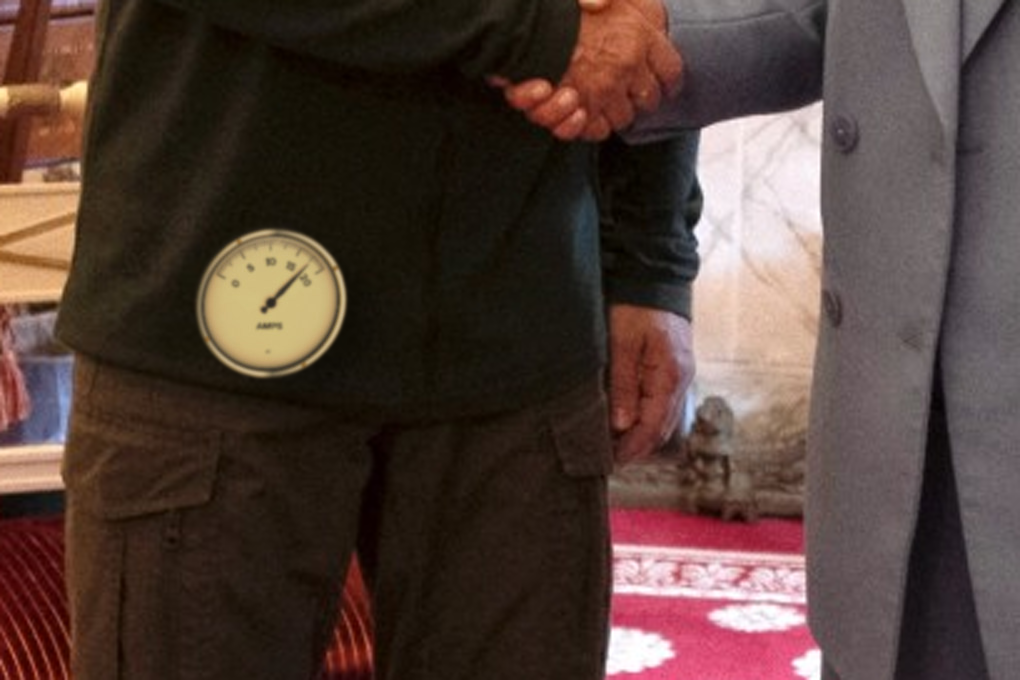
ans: {"value": 17.5, "unit": "A"}
